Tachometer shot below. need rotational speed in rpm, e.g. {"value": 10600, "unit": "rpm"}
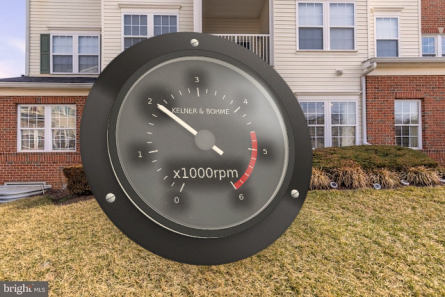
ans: {"value": 2000, "unit": "rpm"}
